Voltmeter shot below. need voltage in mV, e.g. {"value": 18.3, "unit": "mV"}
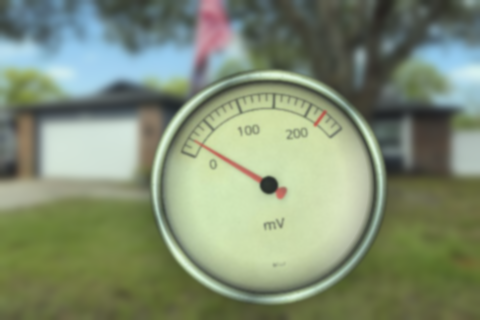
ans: {"value": 20, "unit": "mV"}
